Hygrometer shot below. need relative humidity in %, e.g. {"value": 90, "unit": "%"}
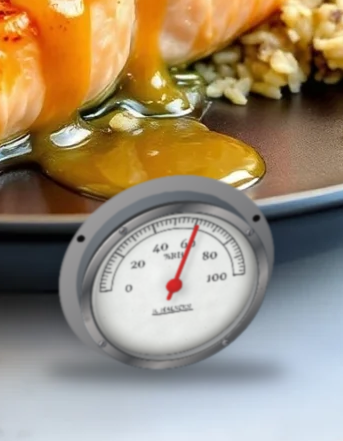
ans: {"value": 60, "unit": "%"}
